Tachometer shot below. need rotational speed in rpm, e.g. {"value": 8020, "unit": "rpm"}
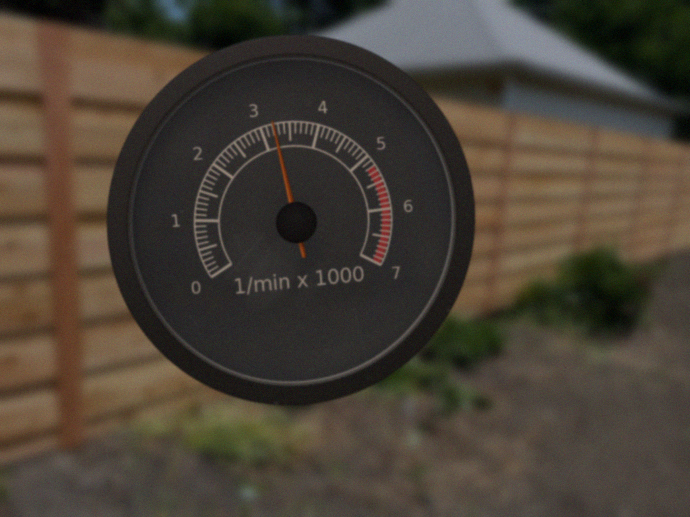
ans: {"value": 3200, "unit": "rpm"}
